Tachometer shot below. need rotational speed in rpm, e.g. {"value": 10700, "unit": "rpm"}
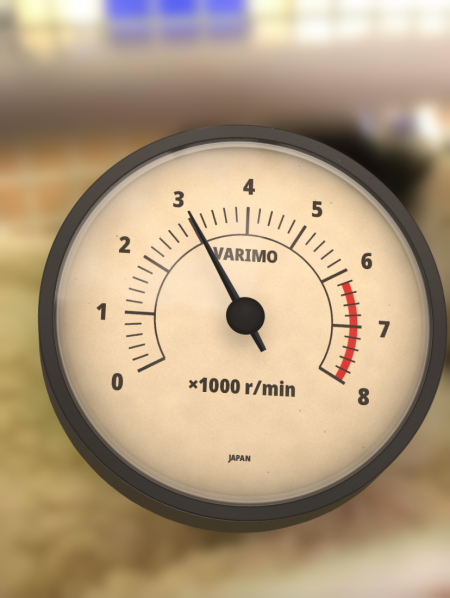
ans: {"value": 3000, "unit": "rpm"}
